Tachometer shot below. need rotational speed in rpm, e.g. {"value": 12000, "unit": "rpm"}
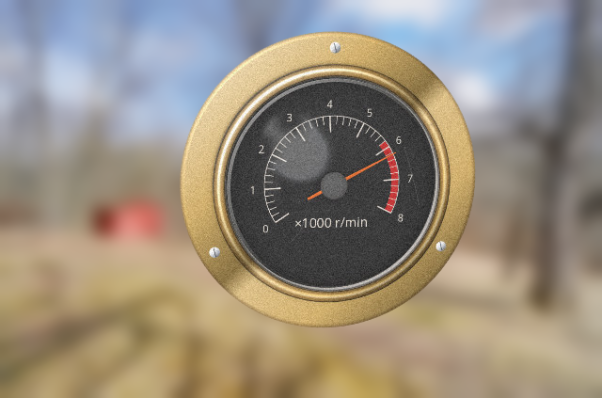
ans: {"value": 6200, "unit": "rpm"}
